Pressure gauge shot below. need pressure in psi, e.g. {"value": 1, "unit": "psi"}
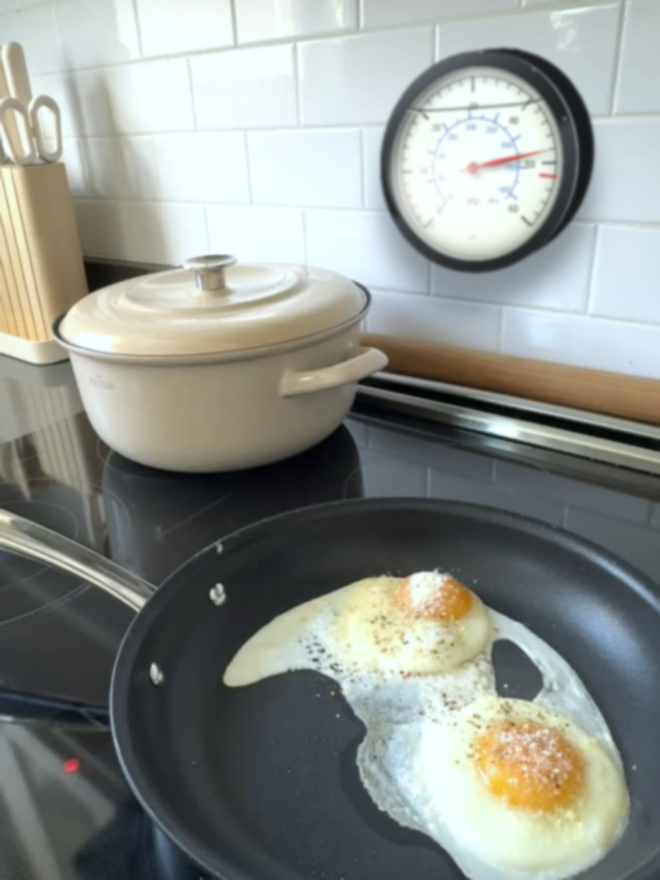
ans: {"value": 48, "unit": "psi"}
